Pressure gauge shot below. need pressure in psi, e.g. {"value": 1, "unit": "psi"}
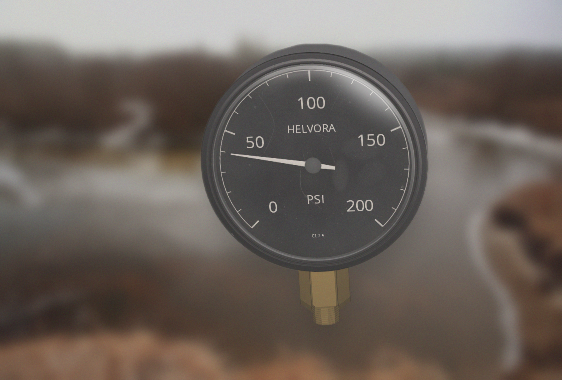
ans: {"value": 40, "unit": "psi"}
